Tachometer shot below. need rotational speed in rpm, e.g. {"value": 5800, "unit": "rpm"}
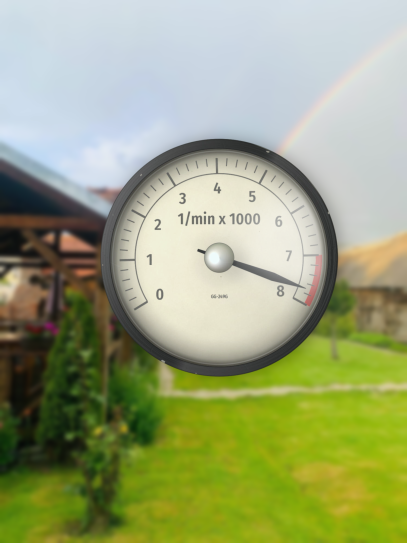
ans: {"value": 7700, "unit": "rpm"}
